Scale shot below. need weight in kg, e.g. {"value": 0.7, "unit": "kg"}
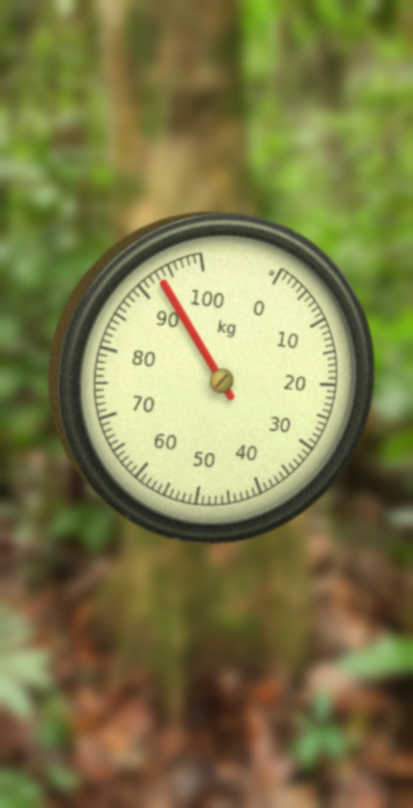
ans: {"value": 93, "unit": "kg"}
